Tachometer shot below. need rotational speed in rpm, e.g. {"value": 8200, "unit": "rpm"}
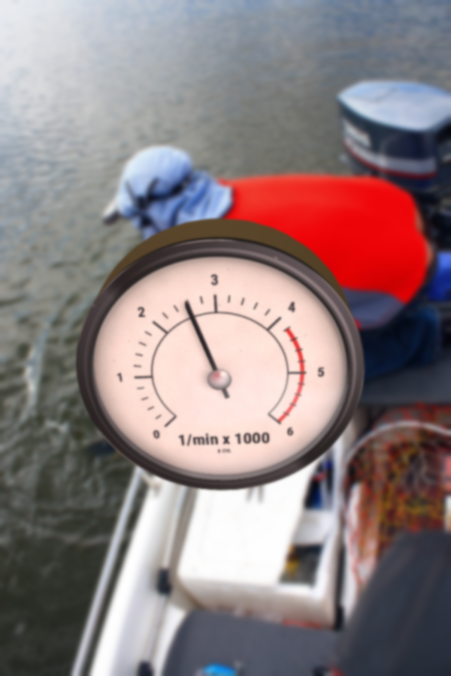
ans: {"value": 2600, "unit": "rpm"}
